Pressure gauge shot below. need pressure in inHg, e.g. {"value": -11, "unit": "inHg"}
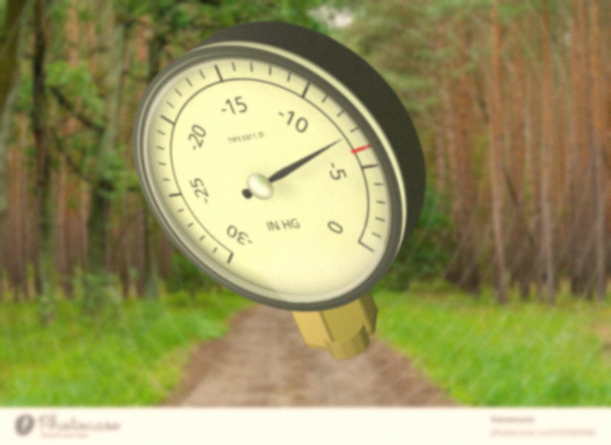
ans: {"value": -7, "unit": "inHg"}
